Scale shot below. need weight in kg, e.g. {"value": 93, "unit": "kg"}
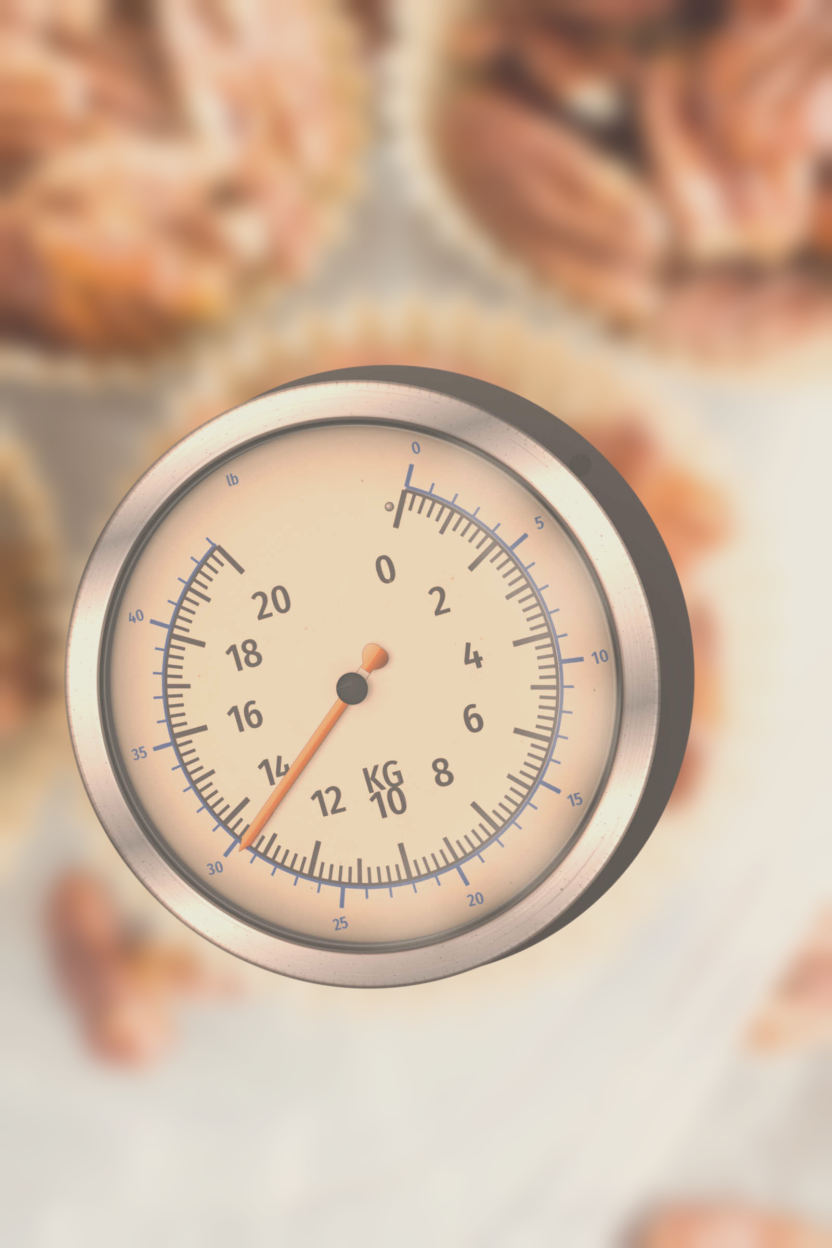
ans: {"value": 13.4, "unit": "kg"}
